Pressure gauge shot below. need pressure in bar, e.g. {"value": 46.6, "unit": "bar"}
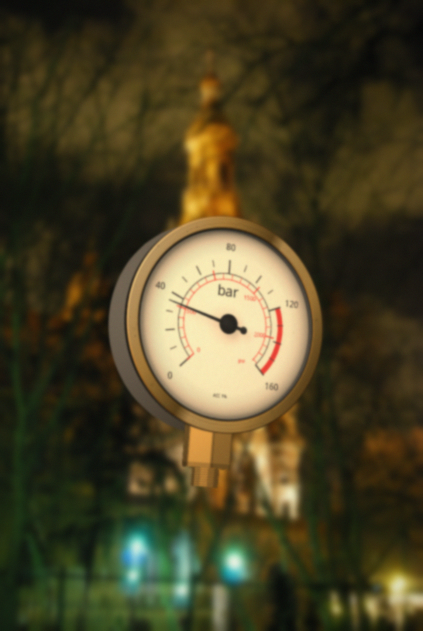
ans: {"value": 35, "unit": "bar"}
